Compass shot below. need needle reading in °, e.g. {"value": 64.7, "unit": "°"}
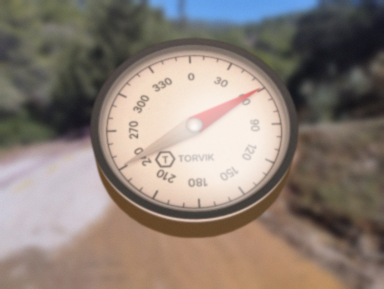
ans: {"value": 60, "unit": "°"}
